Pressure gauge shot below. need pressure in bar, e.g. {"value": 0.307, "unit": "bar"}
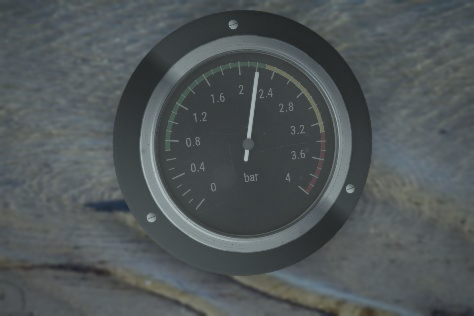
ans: {"value": 2.2, "unit": "bar"}
